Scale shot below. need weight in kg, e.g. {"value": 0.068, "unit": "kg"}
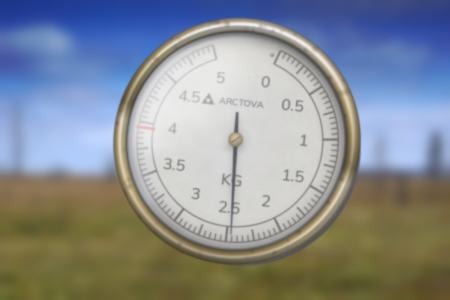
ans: {"value": 2.45, "unit": "kg"}
